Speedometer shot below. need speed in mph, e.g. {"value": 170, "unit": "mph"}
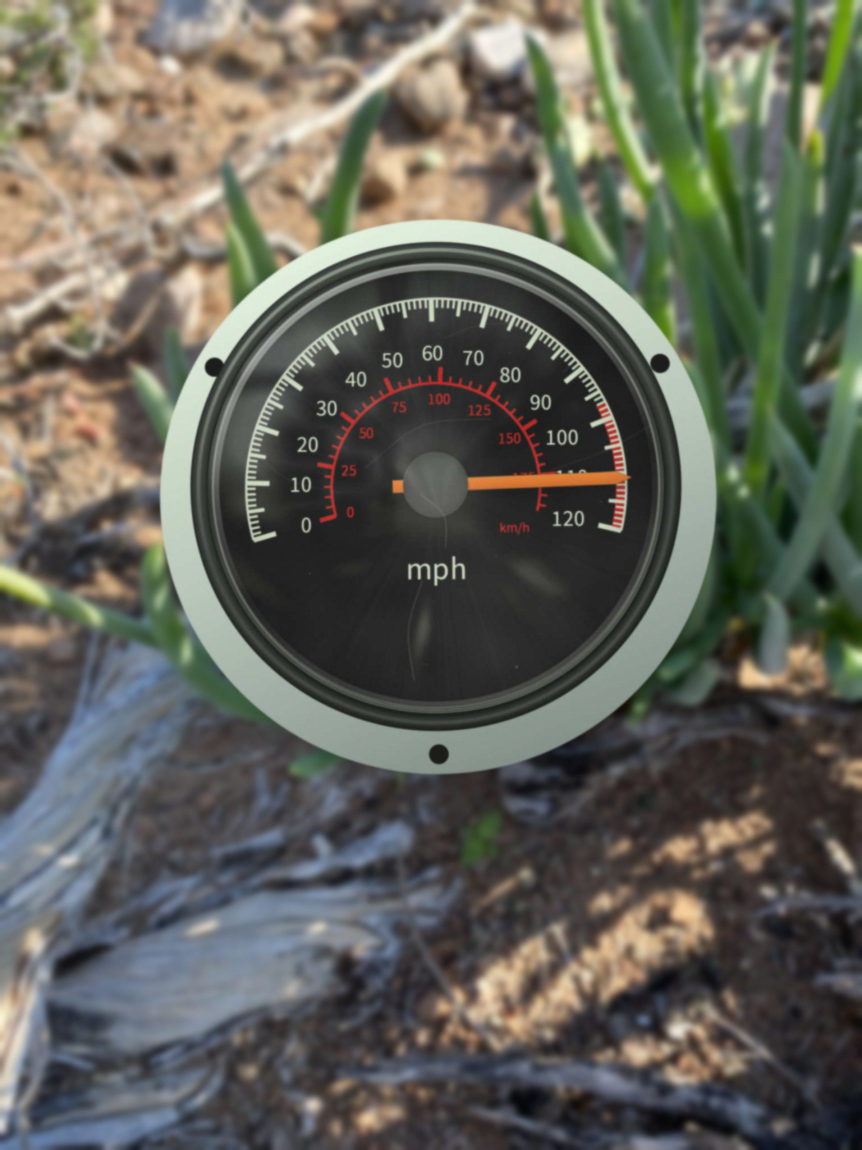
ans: {"value": 111, "unit": "mph"}
